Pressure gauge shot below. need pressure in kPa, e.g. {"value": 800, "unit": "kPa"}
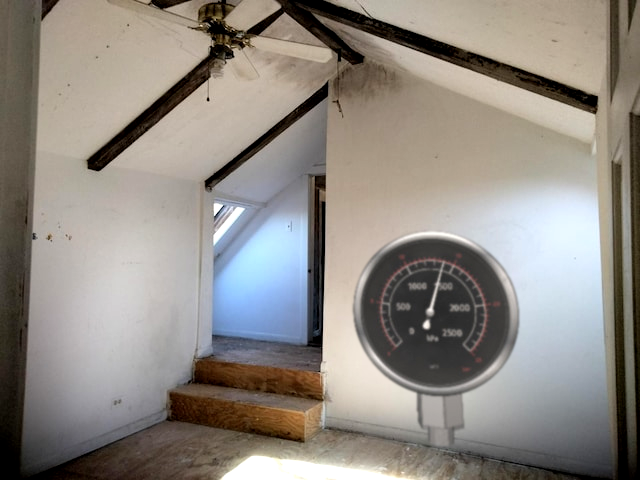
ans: {"value": 1400, "unit": "kPa"}
